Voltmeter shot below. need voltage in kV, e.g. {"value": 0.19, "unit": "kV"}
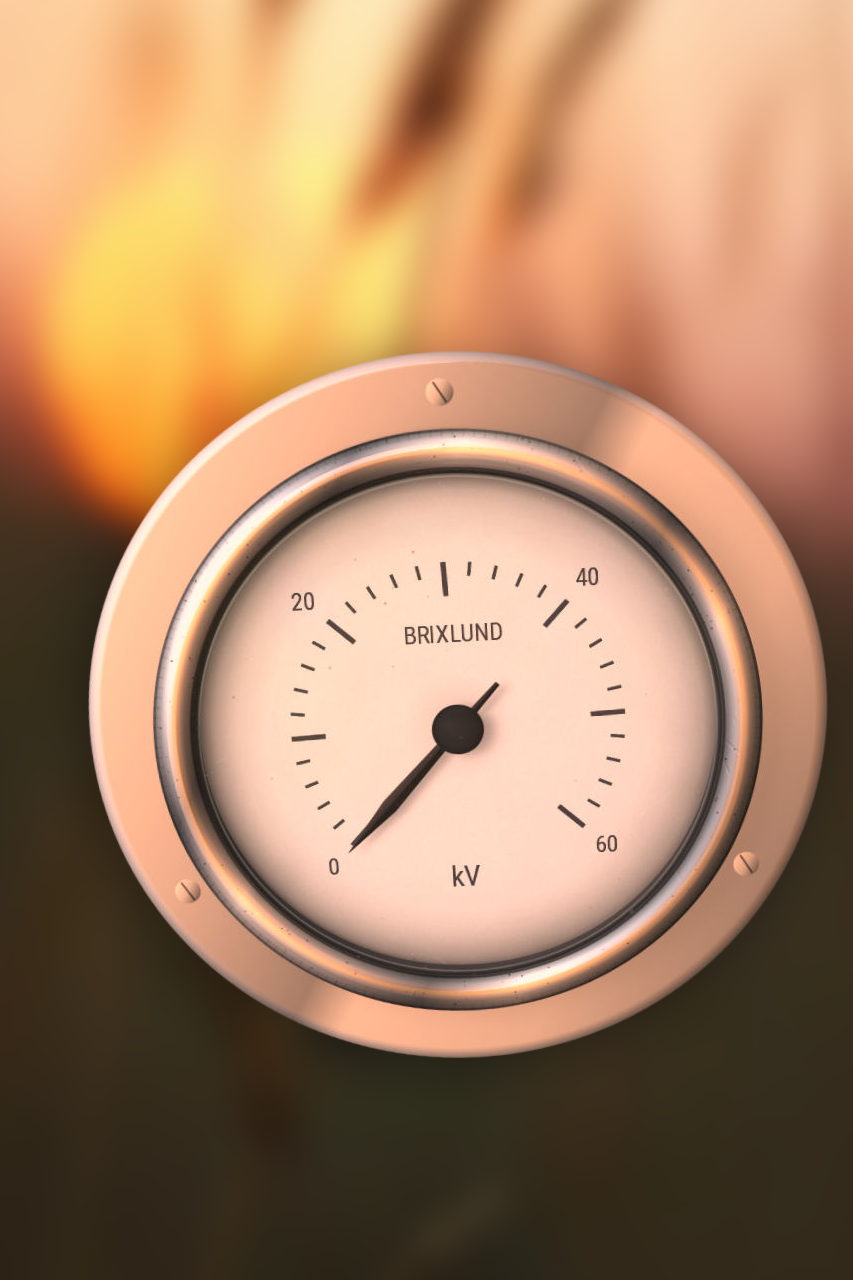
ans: {"value": 0, "unit": "kV"}
